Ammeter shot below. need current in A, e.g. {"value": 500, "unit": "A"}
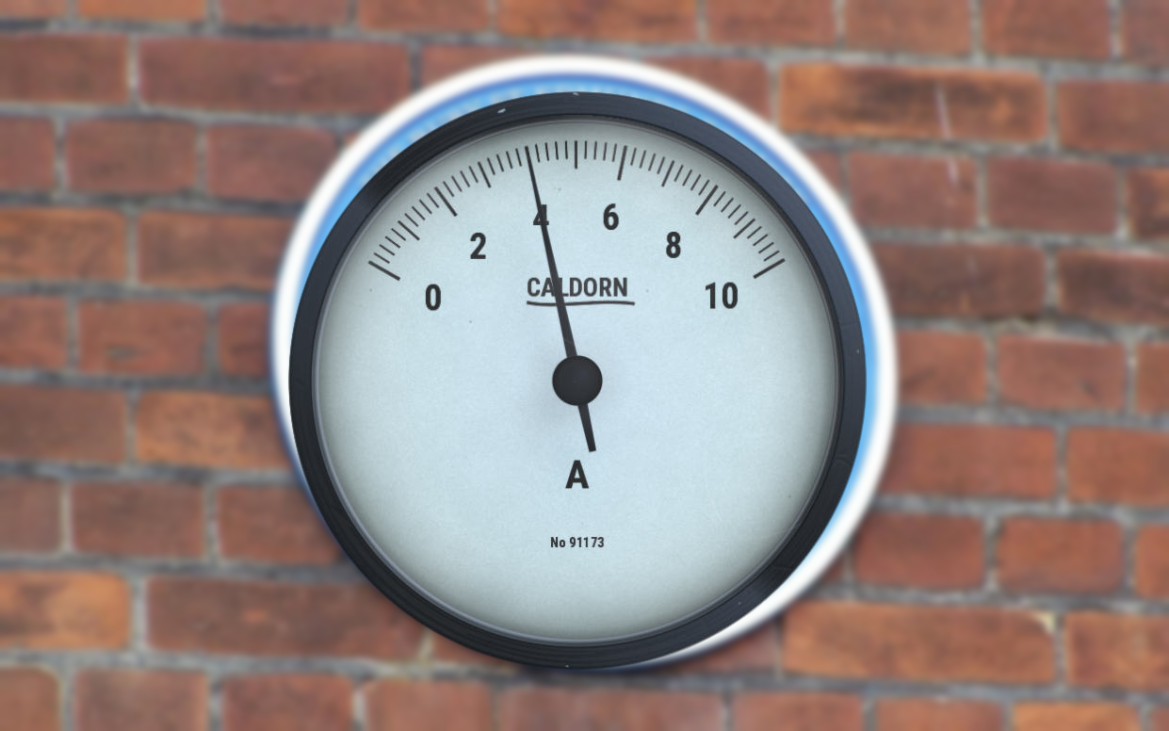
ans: {"value": 4, "unit": "A"}
